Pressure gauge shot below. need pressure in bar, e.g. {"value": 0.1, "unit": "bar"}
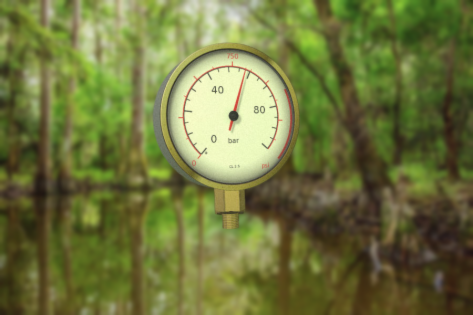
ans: {"value": 57.5, "unit": "bar"}
